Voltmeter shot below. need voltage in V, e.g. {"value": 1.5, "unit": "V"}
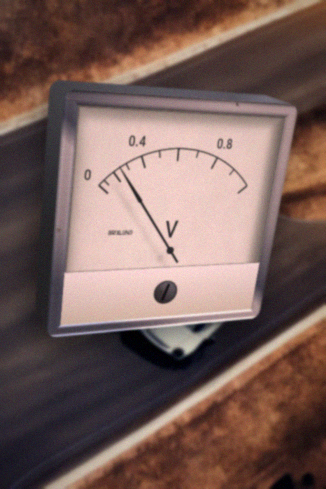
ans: {"value": 0.25, "unit": "V"}
